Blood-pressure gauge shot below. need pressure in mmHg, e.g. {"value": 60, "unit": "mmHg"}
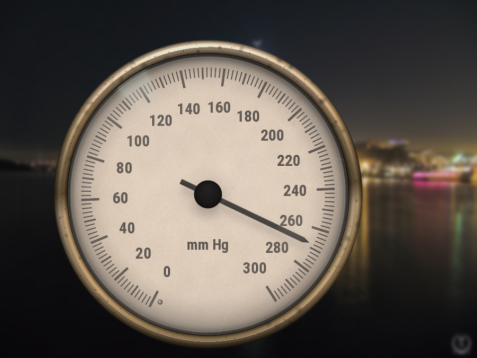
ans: {"value": 268, "unit": "mmHg"}
